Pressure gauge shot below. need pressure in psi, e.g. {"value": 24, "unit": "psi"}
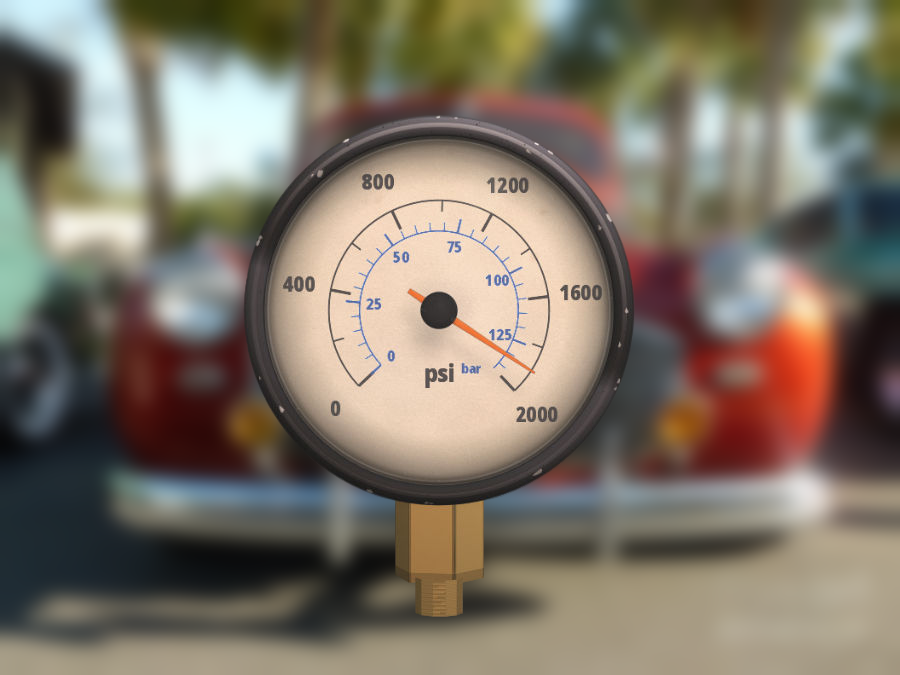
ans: {"value": 1900, "unit": "psi"}
